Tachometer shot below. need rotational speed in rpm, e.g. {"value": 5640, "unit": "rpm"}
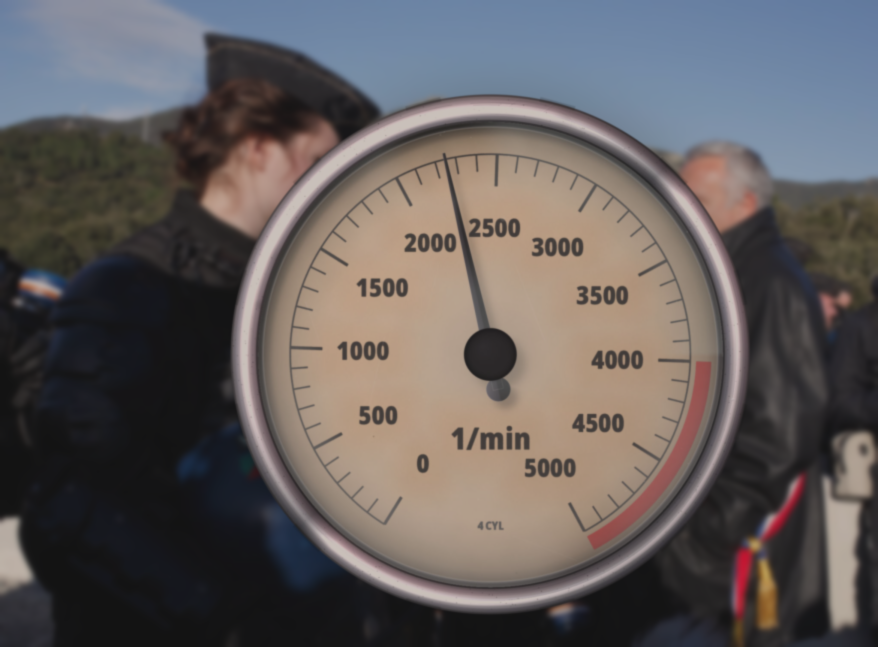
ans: {"value": 2250, "unit": "rpm"}
